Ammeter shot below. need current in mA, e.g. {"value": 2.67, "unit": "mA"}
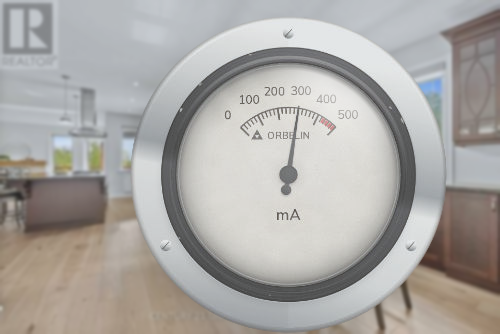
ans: {"value": 300, "unit": "mA"}
